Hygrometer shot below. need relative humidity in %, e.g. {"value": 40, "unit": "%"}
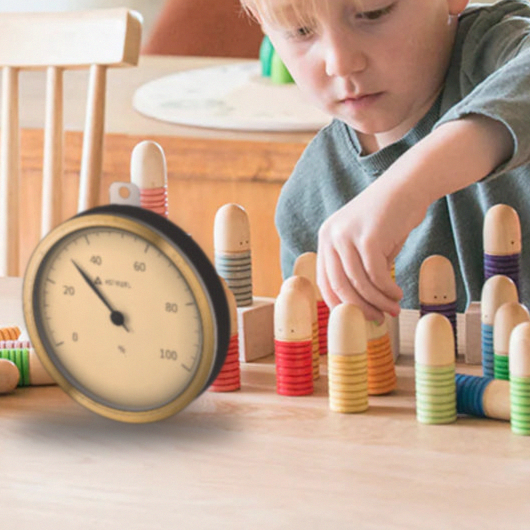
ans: {"value": 32, "unit": "%"}
